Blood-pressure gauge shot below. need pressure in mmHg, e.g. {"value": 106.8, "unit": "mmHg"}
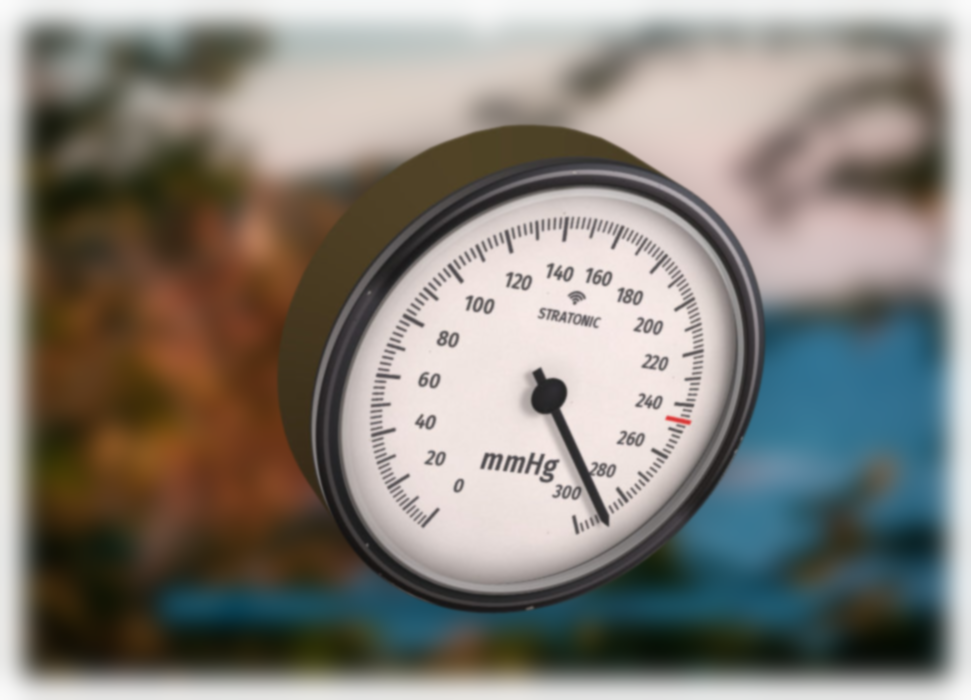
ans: {"value": 290, "unit": "mmHg"}
